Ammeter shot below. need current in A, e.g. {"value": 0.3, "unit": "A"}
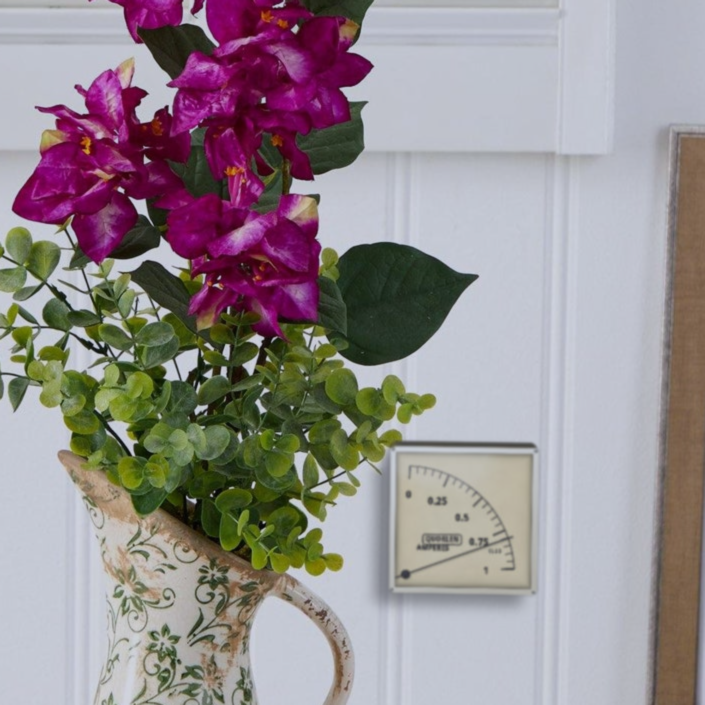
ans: {"value": 0.8, "unit": "A"}
